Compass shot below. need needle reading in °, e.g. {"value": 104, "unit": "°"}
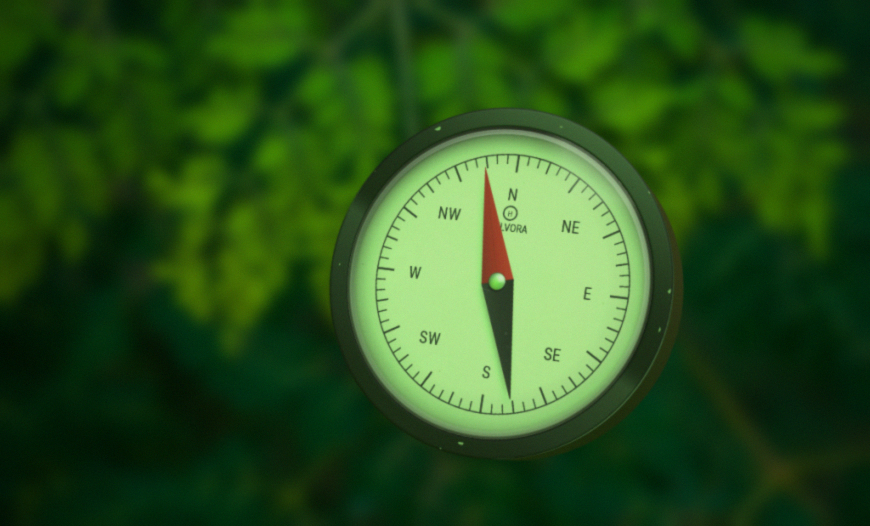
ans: {"value": 345, "unit": "°"}
